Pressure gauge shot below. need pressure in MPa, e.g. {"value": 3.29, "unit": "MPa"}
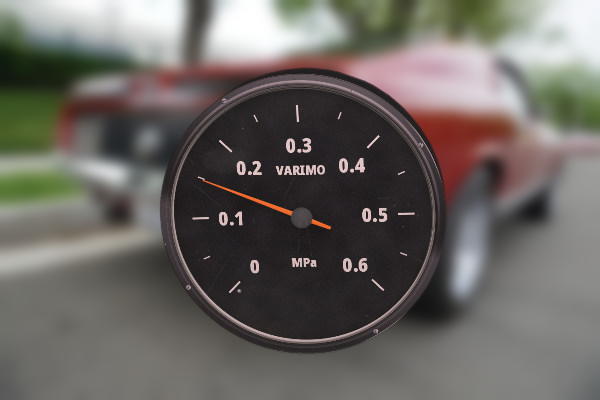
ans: {"value": 0.15, "unit": "MPa"}
